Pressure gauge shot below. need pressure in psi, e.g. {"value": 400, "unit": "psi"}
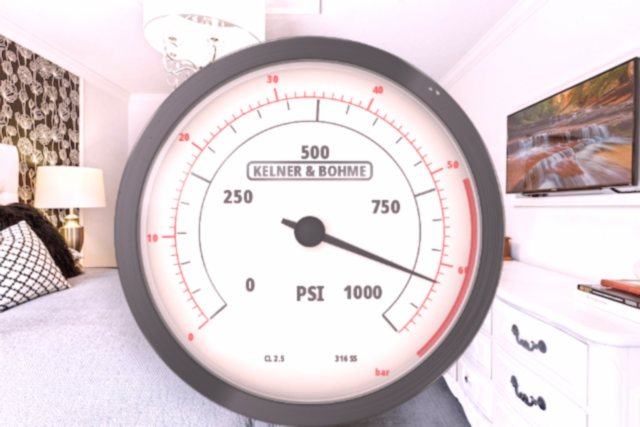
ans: {"value": 900, "unit": "psi"}
